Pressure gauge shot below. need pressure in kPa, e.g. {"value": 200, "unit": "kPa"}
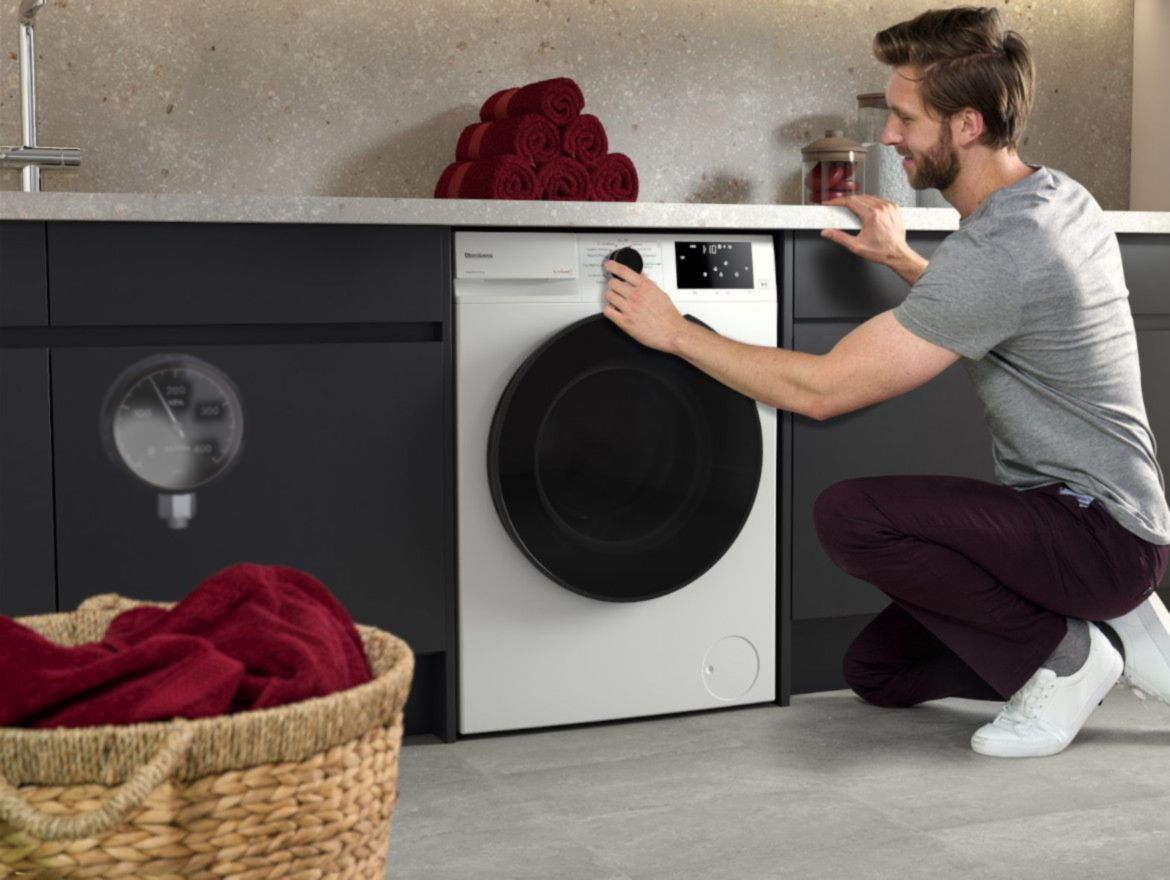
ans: {"value": 160, "unit": "kPa"}
